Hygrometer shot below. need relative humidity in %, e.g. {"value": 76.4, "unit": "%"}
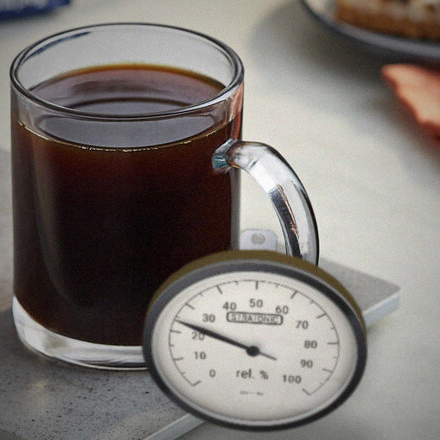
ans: {"value": 25, "unit": "%"}
